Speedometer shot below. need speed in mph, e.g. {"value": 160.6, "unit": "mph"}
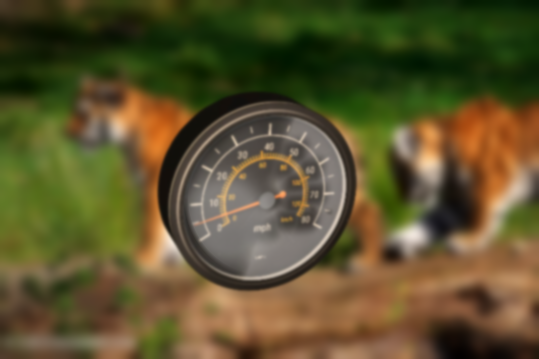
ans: {"value": 5, "unit": "mph"}
